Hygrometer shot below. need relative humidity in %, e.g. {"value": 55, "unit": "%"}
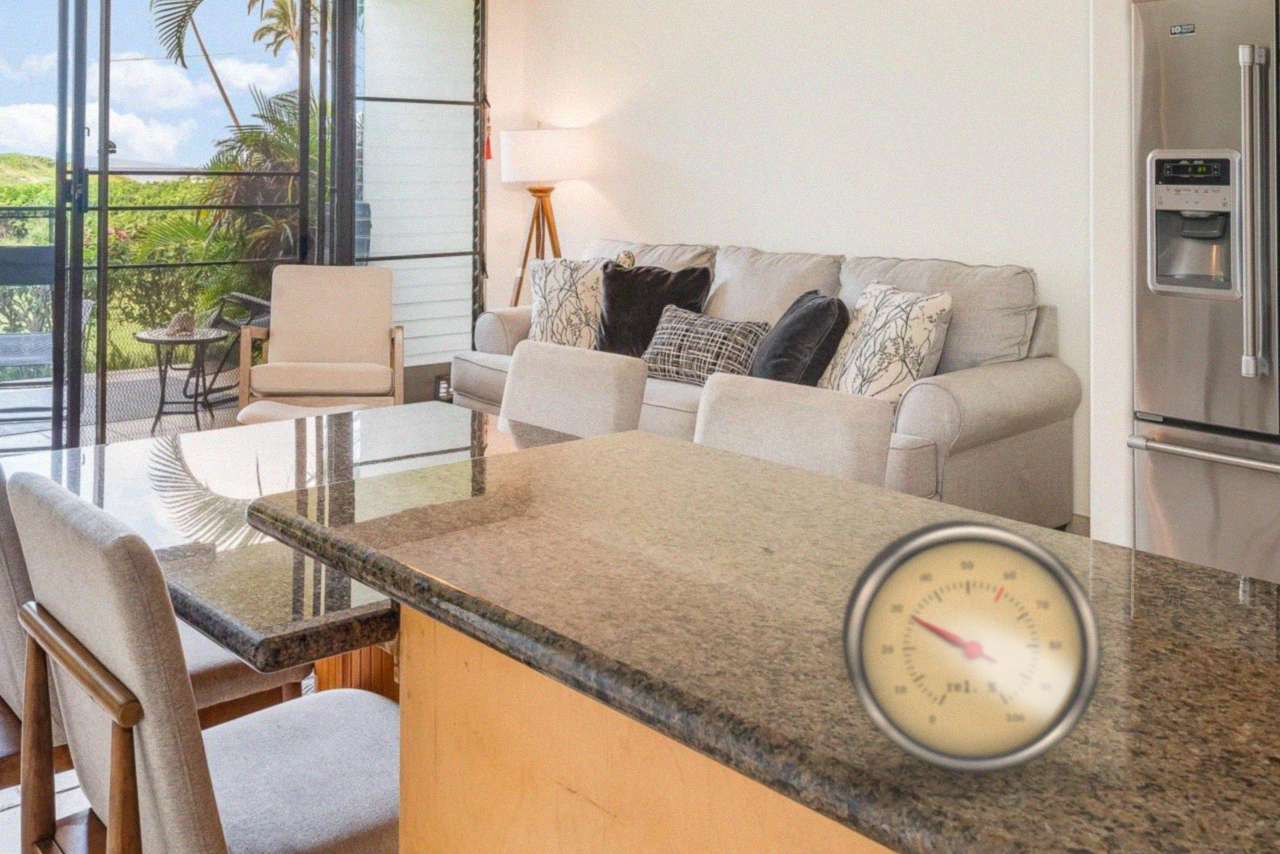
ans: {"value": 30, "unit": "%"}
